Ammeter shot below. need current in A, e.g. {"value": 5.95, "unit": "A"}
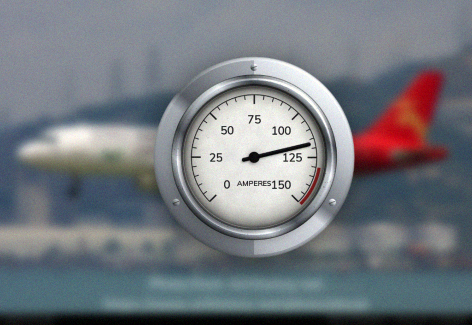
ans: {"value": 117.5, "unit": "A"}
